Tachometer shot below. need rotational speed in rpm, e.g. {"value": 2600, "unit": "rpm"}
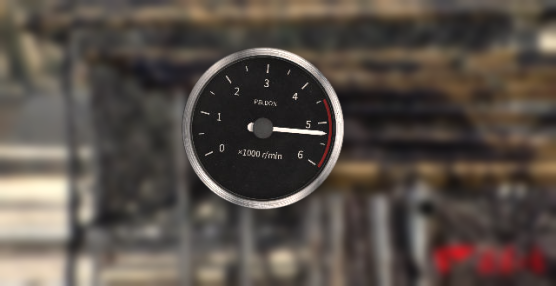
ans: {"value": 5250, "unit": "rpm"}
